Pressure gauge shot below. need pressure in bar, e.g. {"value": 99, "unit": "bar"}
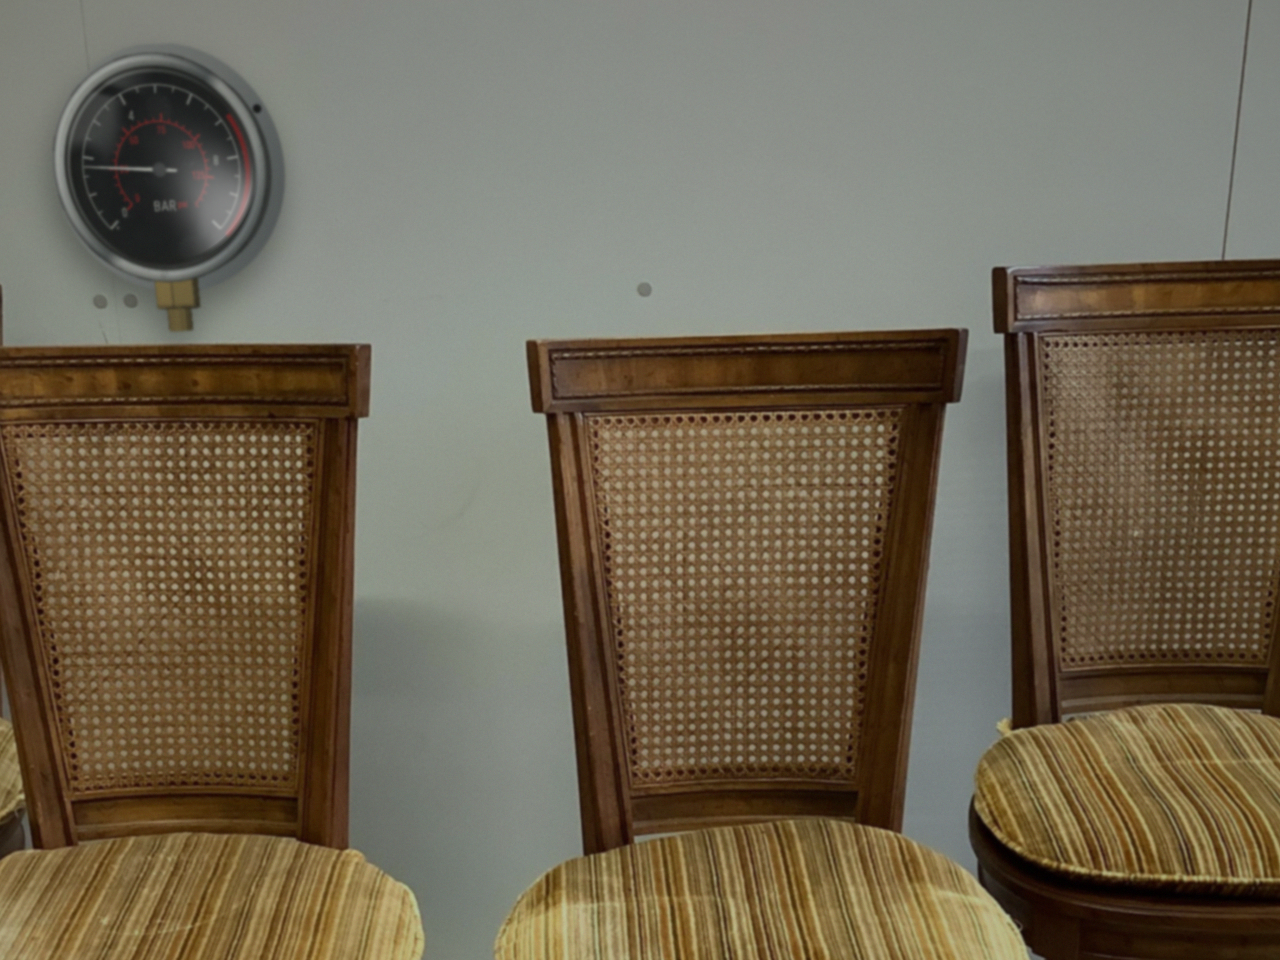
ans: {"value": 1.75, "unit": "bar"}
